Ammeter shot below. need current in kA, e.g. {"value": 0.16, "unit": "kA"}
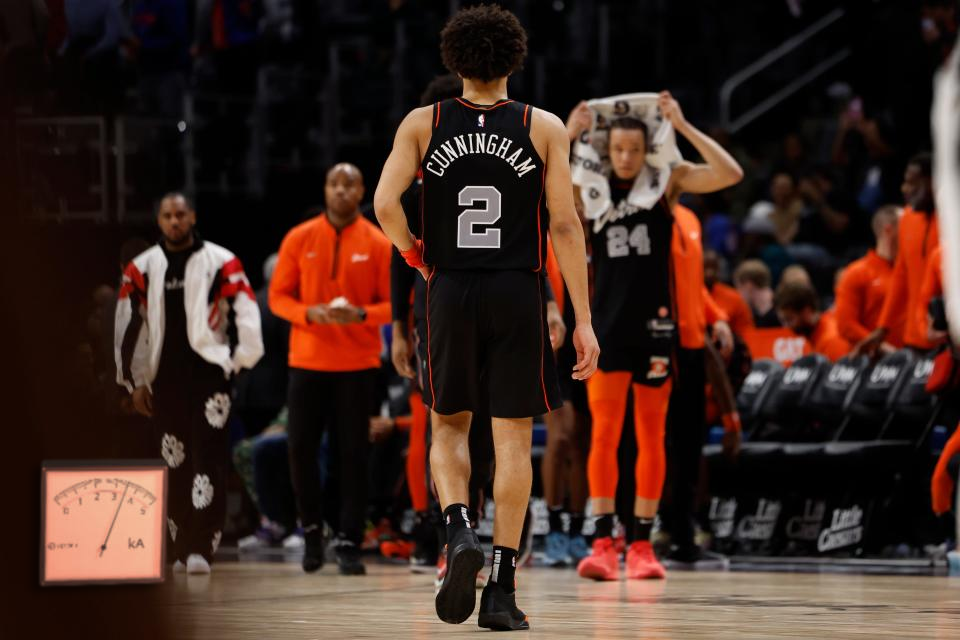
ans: {"value": 3.5, "unit": "kA"}
